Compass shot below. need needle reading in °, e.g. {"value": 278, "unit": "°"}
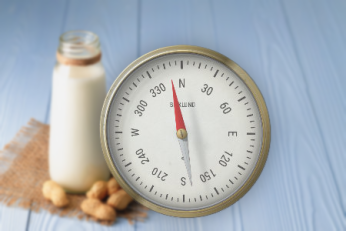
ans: {"value": 350, "unit": "°"}
